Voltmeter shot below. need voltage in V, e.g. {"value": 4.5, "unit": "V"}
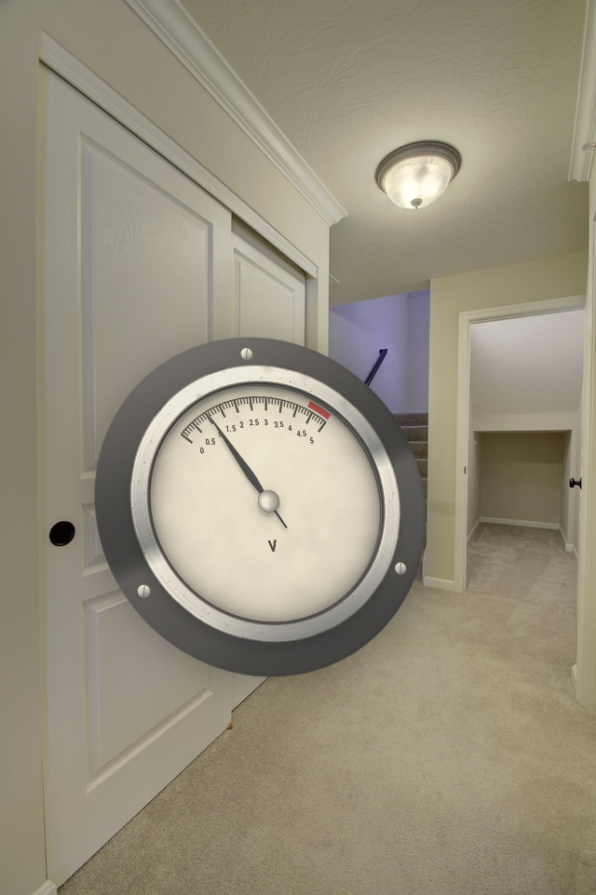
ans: {"value": 1, "unit": "V"}
